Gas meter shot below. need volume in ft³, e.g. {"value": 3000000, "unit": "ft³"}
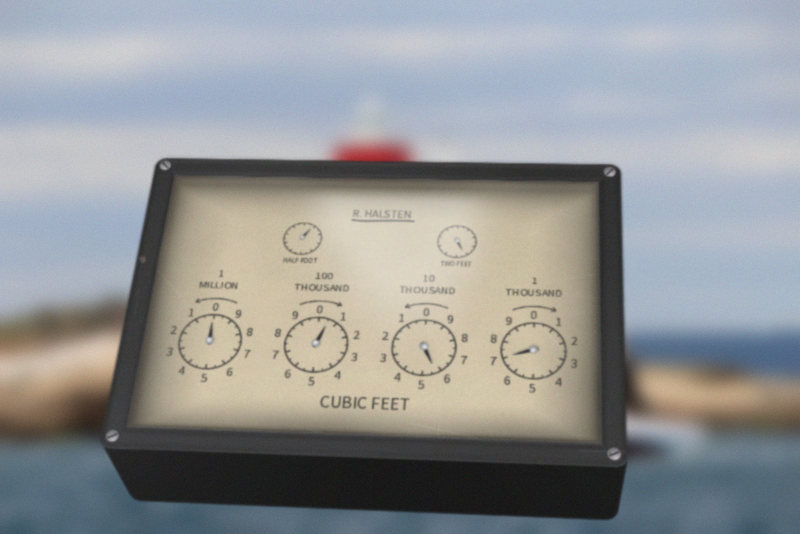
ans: {"value": 5700, "unit": "ft³"}
